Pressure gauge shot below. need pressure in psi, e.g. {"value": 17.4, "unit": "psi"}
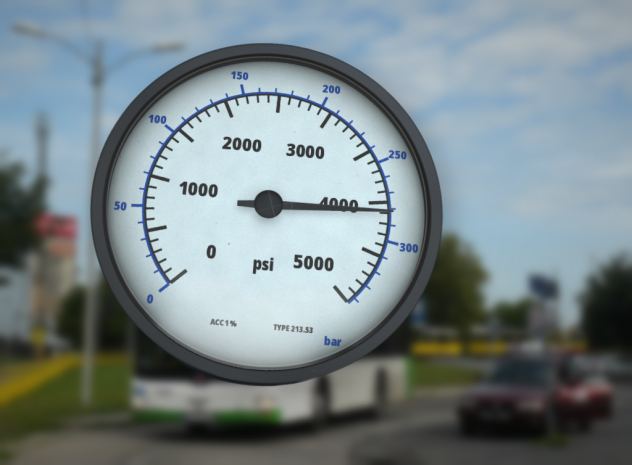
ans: {"value": 4100, "unit": "psi"}
